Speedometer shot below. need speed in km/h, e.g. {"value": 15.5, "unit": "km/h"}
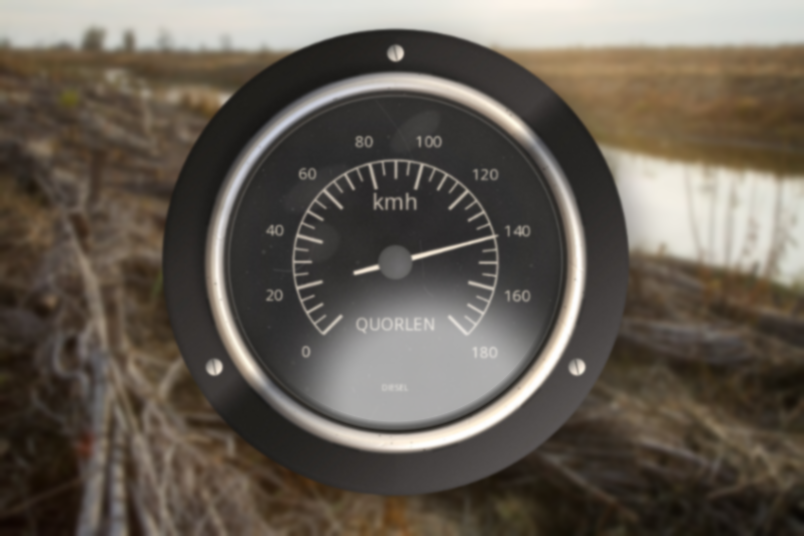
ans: {"value": 140, "unit": "km/h"}
